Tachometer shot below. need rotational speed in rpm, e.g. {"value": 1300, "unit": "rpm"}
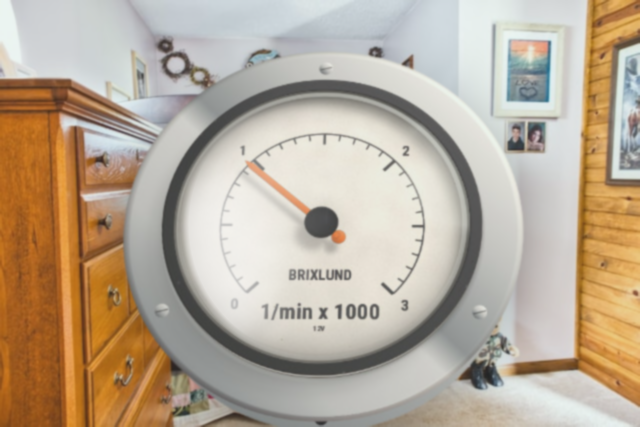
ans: {"value": 950, "unit": "rpm"}
